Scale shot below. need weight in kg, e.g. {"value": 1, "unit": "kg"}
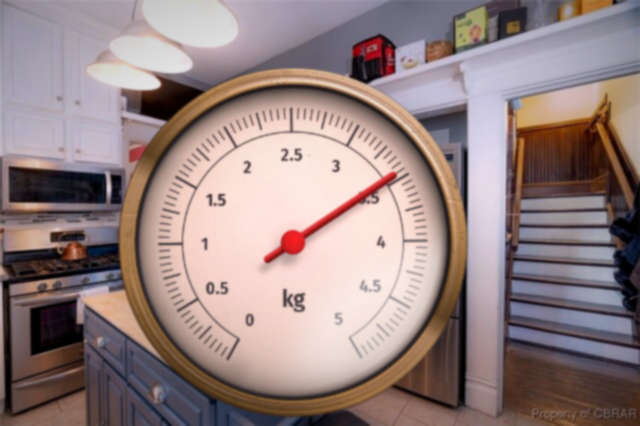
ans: {"value": 3.45, "unit": "kg"}
